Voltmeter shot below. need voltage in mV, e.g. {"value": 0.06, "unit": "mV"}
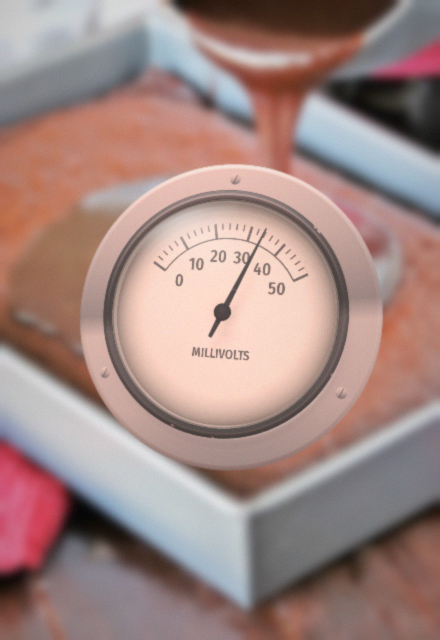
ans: {"value": 34, "unit": "mV"}
